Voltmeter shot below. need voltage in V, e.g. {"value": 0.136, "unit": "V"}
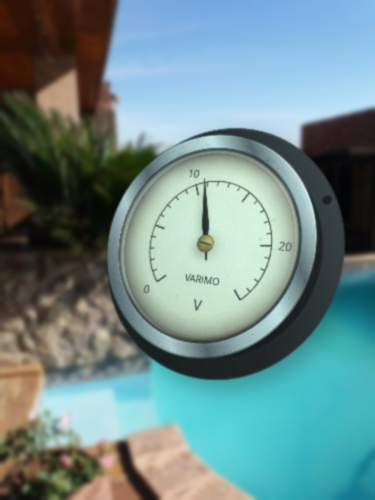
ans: {"value": 11, "unit": "V"}
